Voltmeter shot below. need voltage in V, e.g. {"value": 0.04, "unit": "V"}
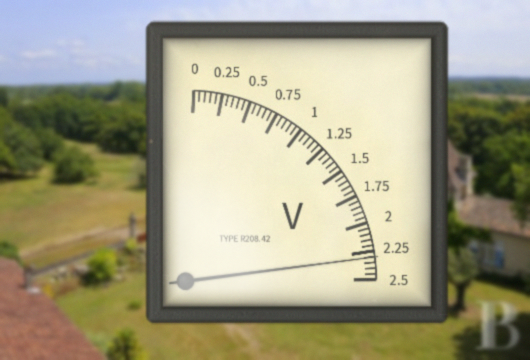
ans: {"value": 2.3, "unit": "V"}
